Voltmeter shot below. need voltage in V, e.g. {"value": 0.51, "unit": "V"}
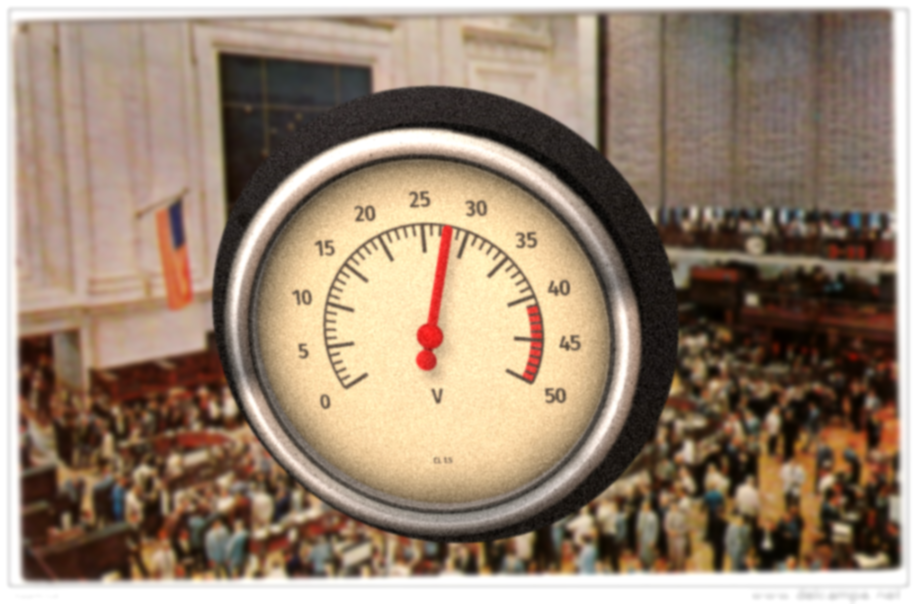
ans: {"value": 28, "unit": "V"}
